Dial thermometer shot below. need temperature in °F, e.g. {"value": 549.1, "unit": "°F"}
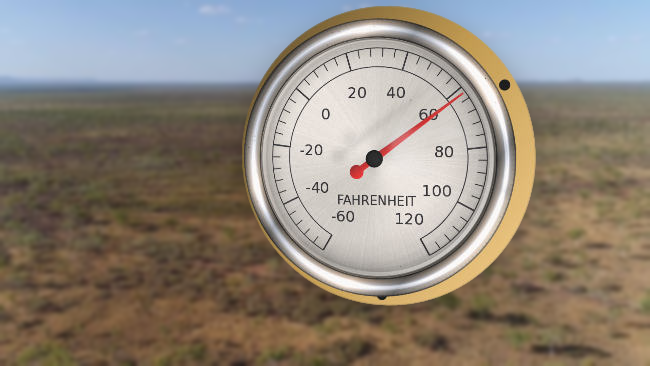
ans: {"value": 62, "unit": "°F"}
